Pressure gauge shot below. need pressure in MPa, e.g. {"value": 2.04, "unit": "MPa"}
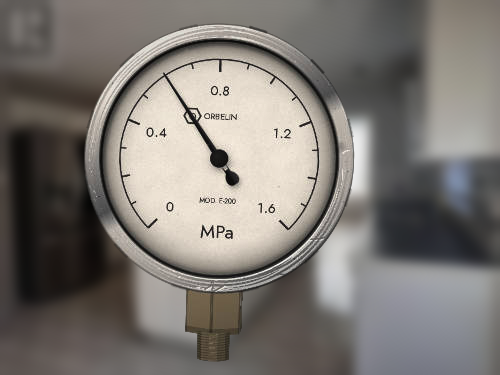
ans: {"value": 0.6, "unit": "MPa"}
